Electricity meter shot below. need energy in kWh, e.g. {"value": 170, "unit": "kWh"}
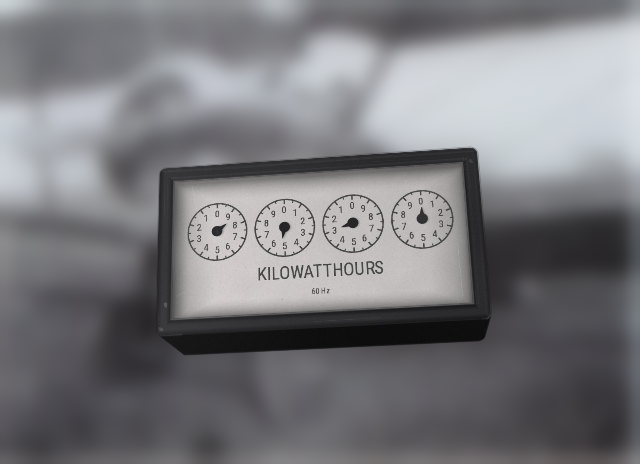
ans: {"value": 8530, "unit": "kWh"}
